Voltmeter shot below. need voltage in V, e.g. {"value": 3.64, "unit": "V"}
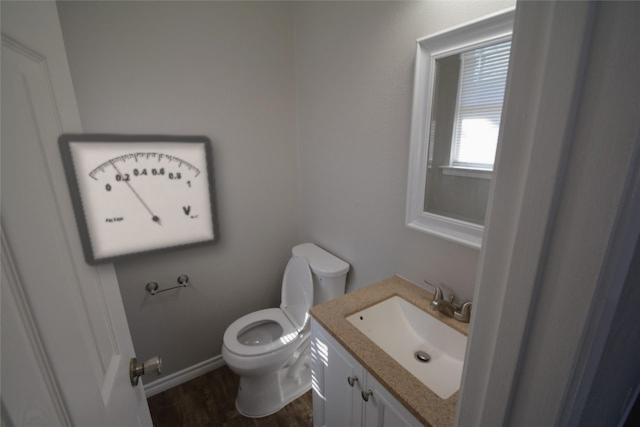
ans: {"value": 0.2, "unit": "V"}
